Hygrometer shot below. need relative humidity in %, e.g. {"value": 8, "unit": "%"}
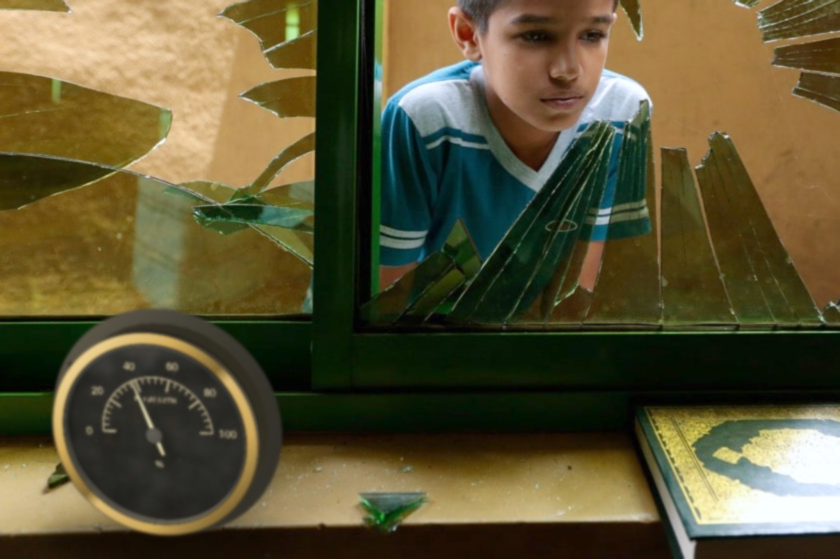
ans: {"value": 40, "unit": "%"}
